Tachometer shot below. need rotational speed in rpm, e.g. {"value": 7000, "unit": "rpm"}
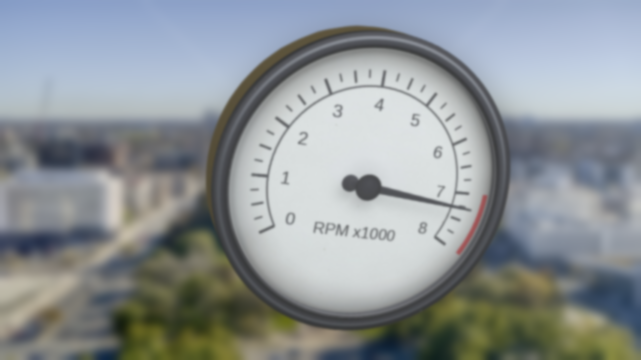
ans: {"value": 7250, "unit": "rpm"}
